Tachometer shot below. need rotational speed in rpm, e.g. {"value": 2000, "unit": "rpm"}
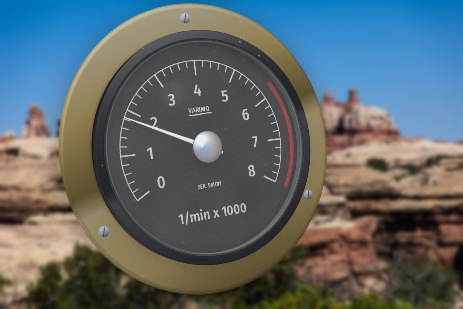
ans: {"value": 1800, "unit": "rpm"}
